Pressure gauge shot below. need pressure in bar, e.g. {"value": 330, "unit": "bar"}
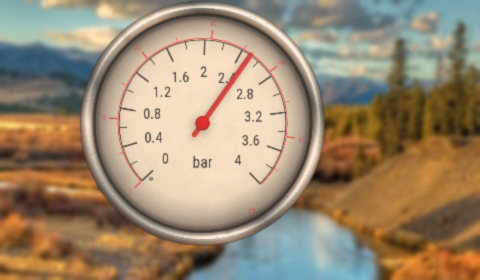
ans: {"value": 2.5, "unit": "bar"}
